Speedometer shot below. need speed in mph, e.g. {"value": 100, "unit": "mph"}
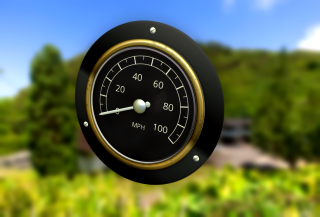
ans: {"value": 0, "unit": "mph"}
